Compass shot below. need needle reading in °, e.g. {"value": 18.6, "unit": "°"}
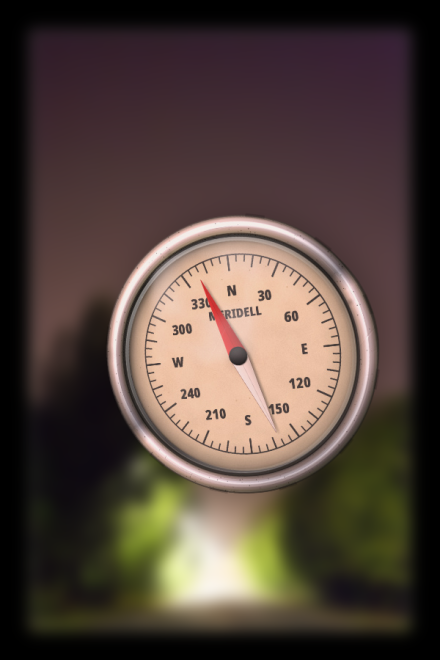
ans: {"value": 340, "unit": "°"}
